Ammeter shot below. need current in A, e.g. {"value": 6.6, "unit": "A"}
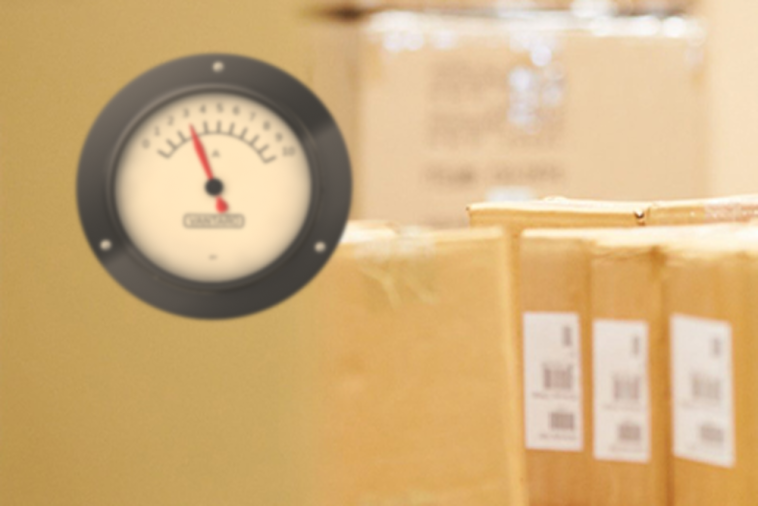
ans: {"value": 3, "unit": "A"}
